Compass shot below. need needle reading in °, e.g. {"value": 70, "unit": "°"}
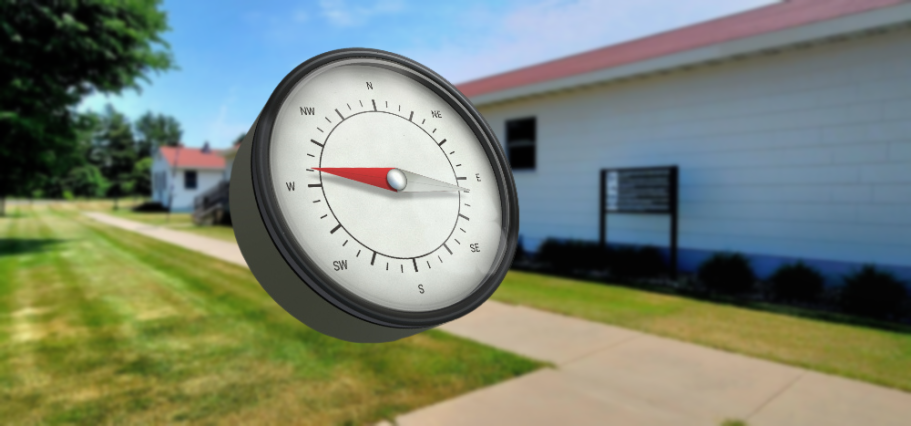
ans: {"value": 280, "unit": "°"}
